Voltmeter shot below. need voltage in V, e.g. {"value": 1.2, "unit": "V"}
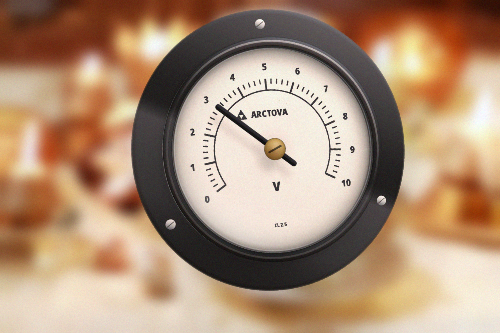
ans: {"value": 3, "unit": "V"}
